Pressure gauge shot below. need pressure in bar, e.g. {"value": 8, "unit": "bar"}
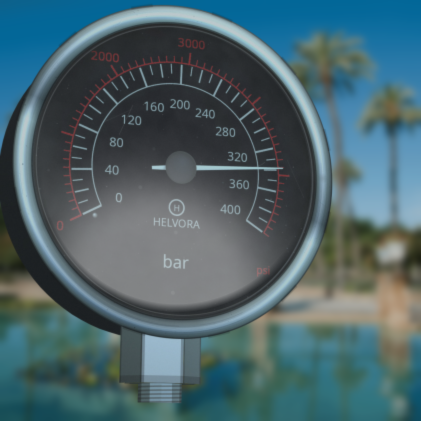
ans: {"value": 340, "unit": "bar"}
